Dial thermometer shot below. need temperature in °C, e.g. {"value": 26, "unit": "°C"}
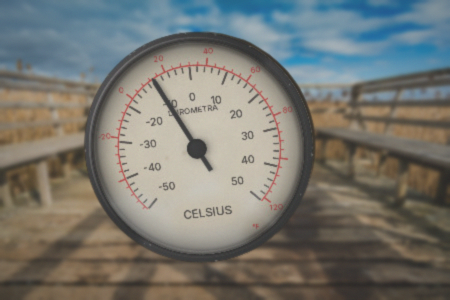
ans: {"value": -10, "unit": "°C"}
